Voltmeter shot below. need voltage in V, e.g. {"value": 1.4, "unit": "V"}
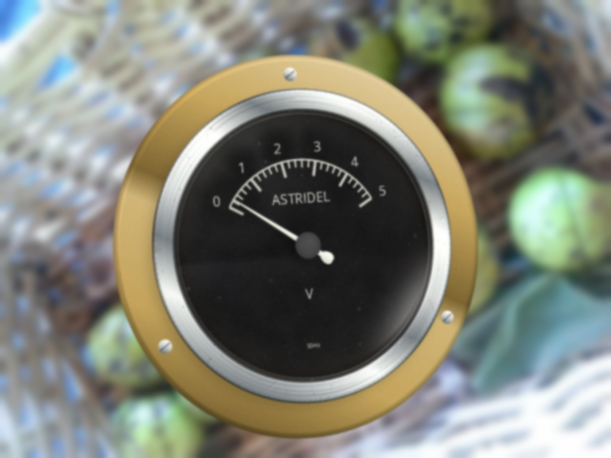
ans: {"value": 0.2, "unit": "V"}
